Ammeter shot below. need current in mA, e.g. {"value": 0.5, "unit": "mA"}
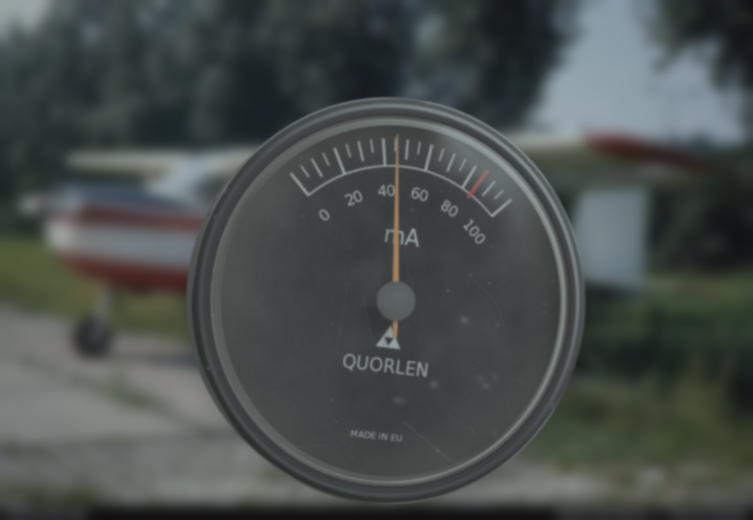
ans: {"value": 45, "unit": "mA"}
